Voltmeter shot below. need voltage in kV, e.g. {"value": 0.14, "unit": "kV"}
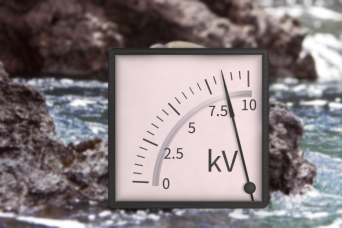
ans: {"value": 8.5, "unit": "kV"}
